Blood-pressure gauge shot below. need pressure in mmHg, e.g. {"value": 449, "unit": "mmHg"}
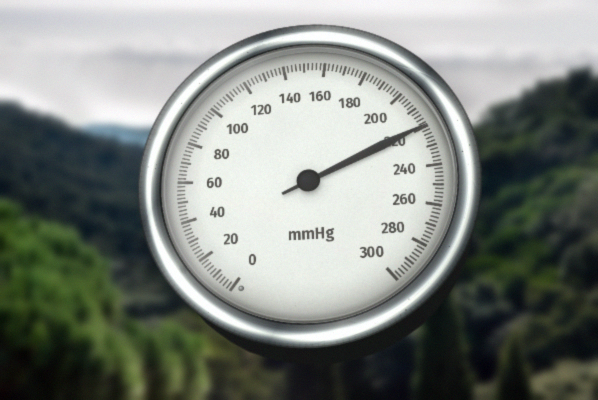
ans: {"value": 220, "unit": "mmHg"}
